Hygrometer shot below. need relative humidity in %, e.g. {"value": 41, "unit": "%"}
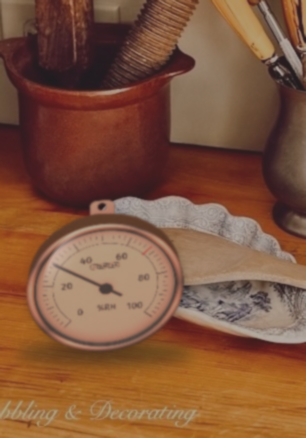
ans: {"value": 30, "unit": "%"}
